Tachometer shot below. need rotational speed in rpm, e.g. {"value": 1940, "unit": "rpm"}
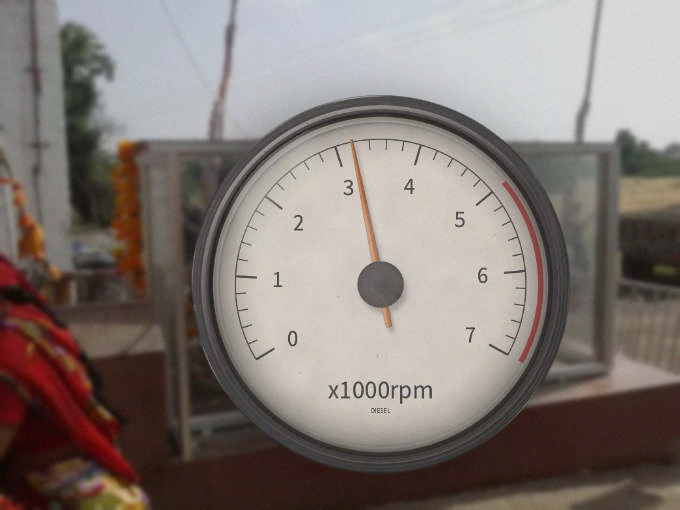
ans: {"value": 3200, "unit": "rpm"}
